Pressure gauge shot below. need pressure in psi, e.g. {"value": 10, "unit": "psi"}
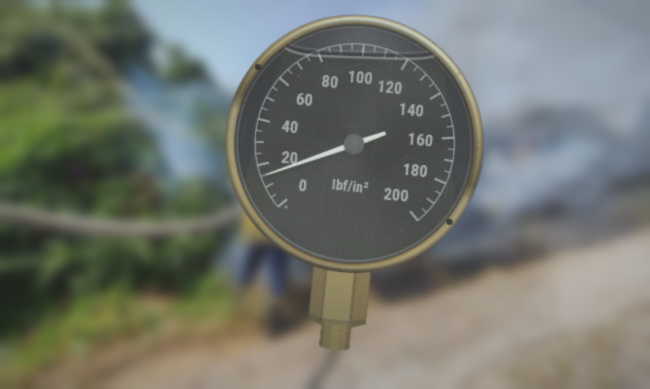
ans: {"value": 15, "unit": "psi"}
